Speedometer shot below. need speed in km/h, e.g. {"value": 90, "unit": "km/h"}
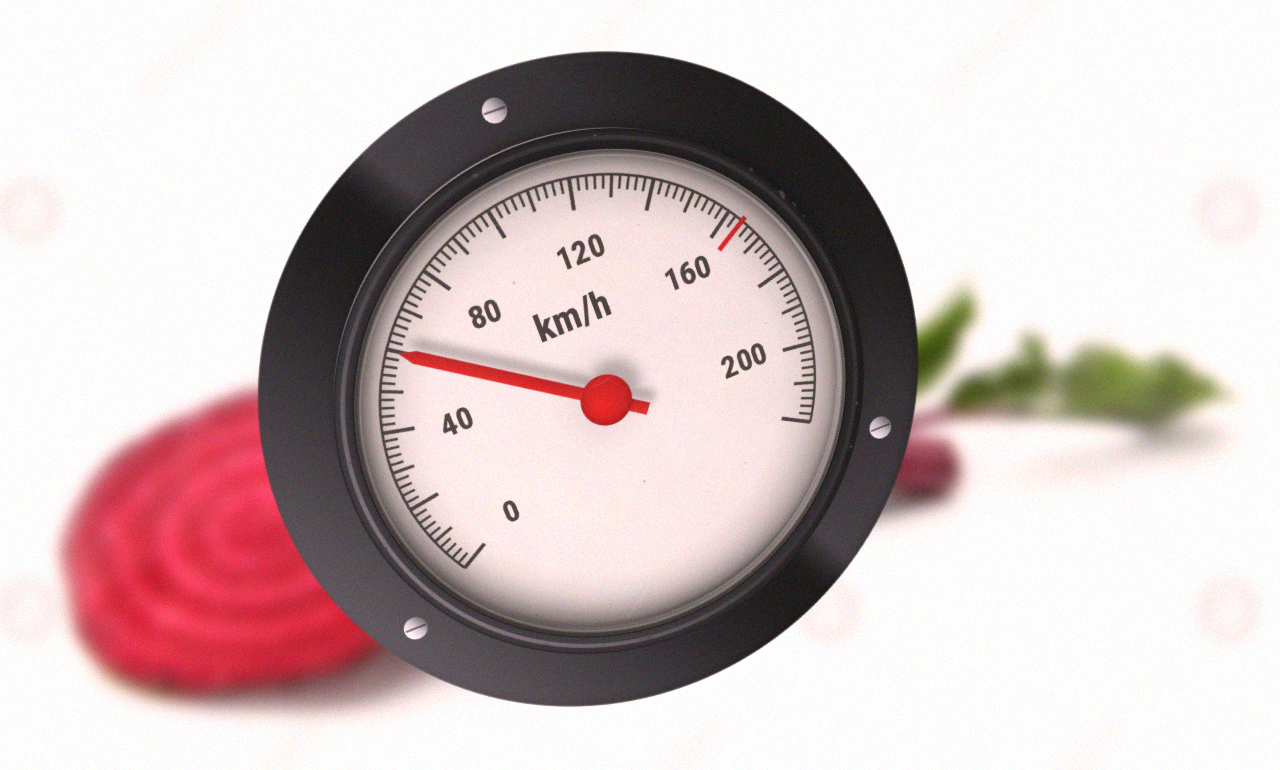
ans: {"value": 60, "unit": "km/h"}
